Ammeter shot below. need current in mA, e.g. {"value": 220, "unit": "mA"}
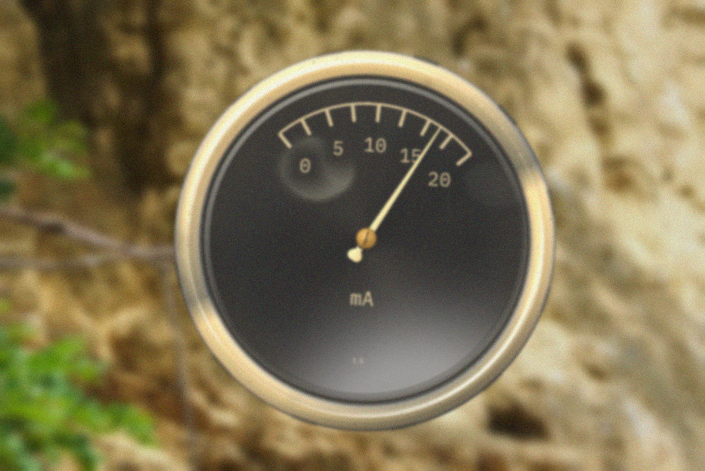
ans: {"value": 16.25, "unit": "mA"}
